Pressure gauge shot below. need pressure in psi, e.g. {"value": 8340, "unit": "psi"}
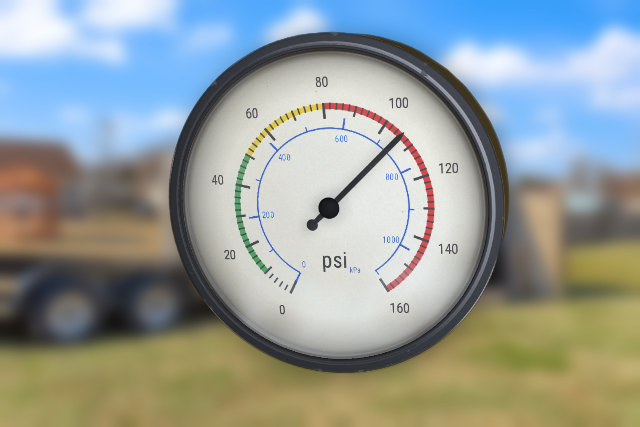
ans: {"value": 106, "unit": "psi"}
